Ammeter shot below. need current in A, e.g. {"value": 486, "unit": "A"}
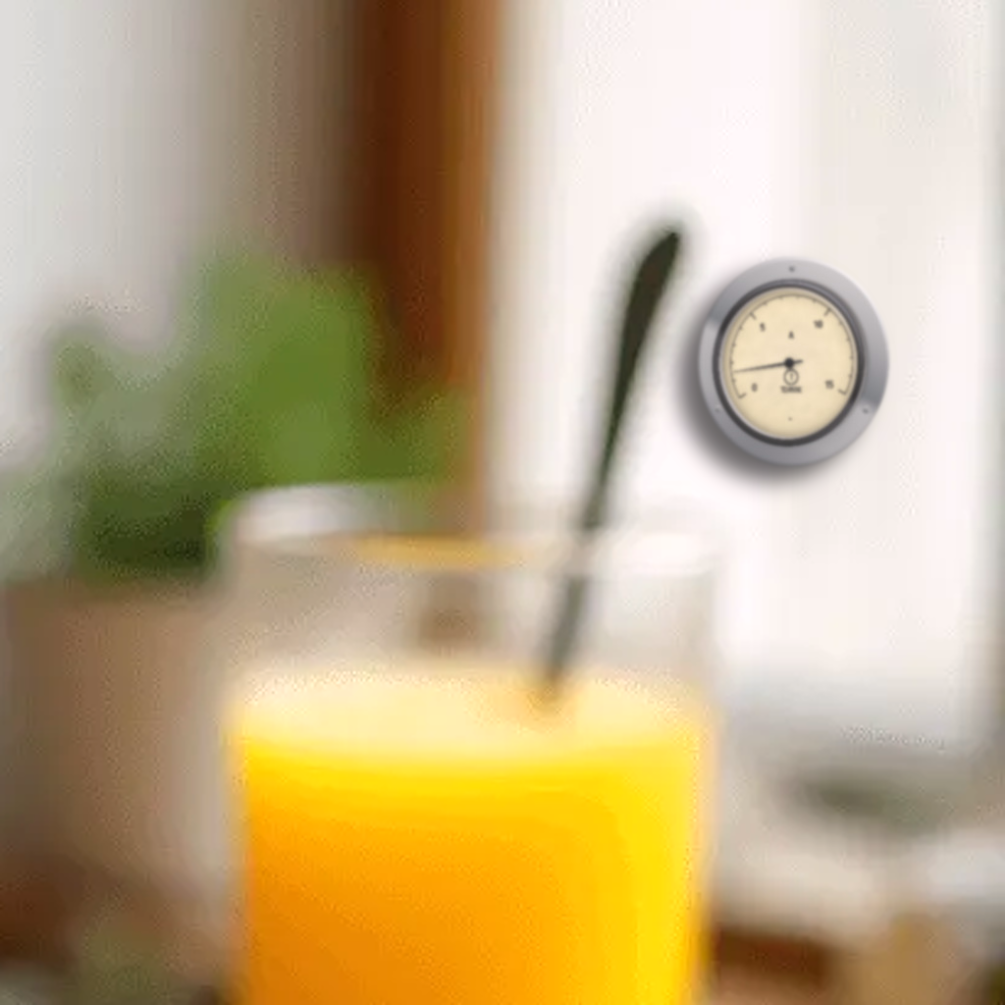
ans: {"value": 1.5, "unit": "A"}
